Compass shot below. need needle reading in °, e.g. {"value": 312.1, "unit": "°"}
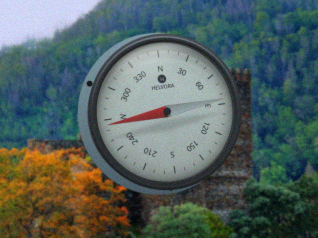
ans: {"value": 265, "unit": "°"}
